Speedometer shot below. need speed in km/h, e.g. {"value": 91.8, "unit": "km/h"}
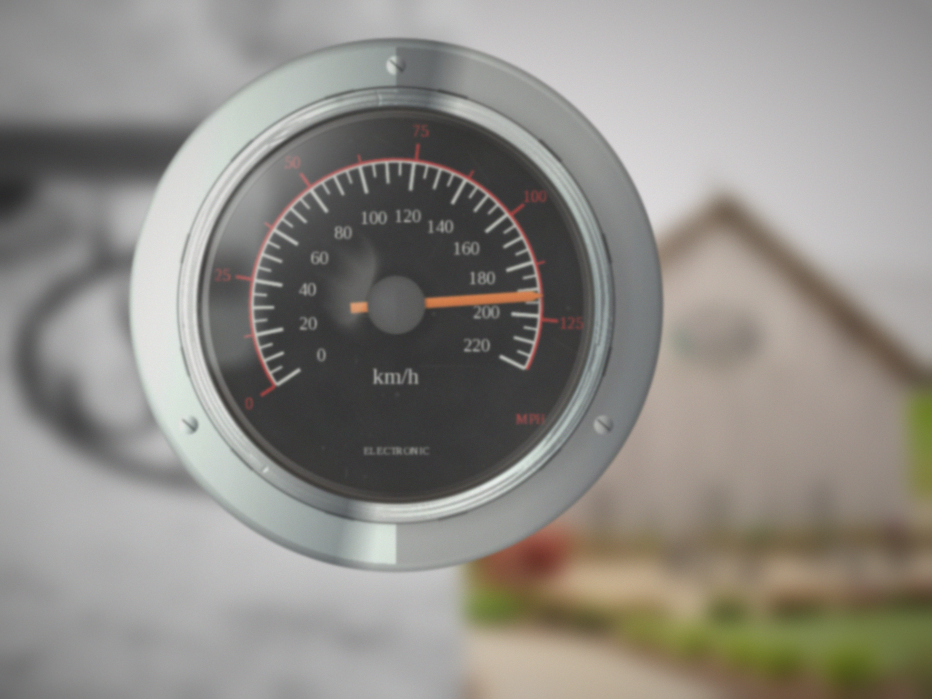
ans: {"value": 192.5, "unit": "km/h"}
